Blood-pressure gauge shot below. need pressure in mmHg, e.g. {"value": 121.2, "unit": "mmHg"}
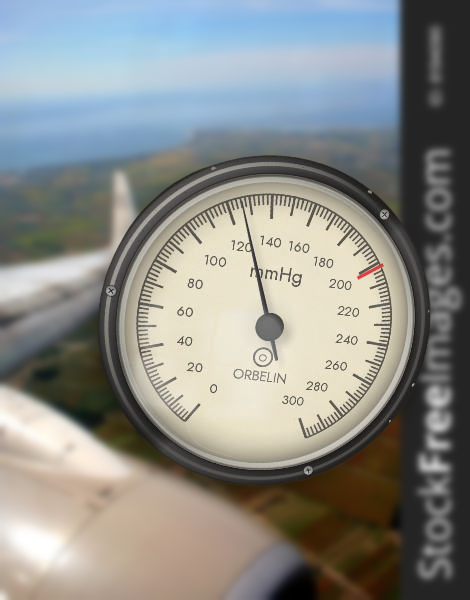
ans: {"value": 126, "unit": "mmHg"}
